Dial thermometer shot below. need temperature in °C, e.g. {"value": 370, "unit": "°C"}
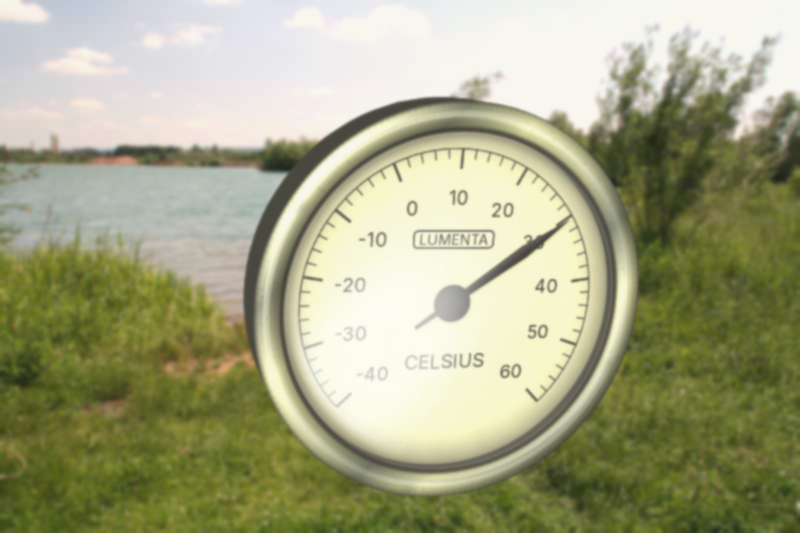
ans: {"value": 30, "unit": "°C"}
